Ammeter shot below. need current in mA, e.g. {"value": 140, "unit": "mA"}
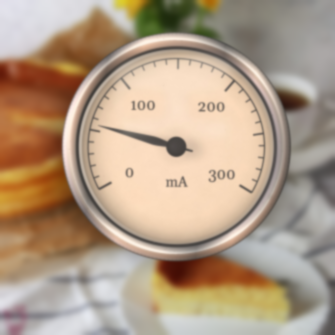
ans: {"value": 55, "unit": "mA"}
